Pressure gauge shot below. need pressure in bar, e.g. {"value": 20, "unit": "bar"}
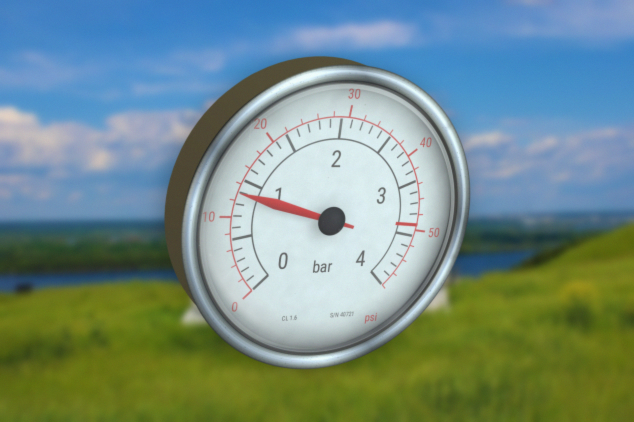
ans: {"value": 0.9, "unit": "bar"}
